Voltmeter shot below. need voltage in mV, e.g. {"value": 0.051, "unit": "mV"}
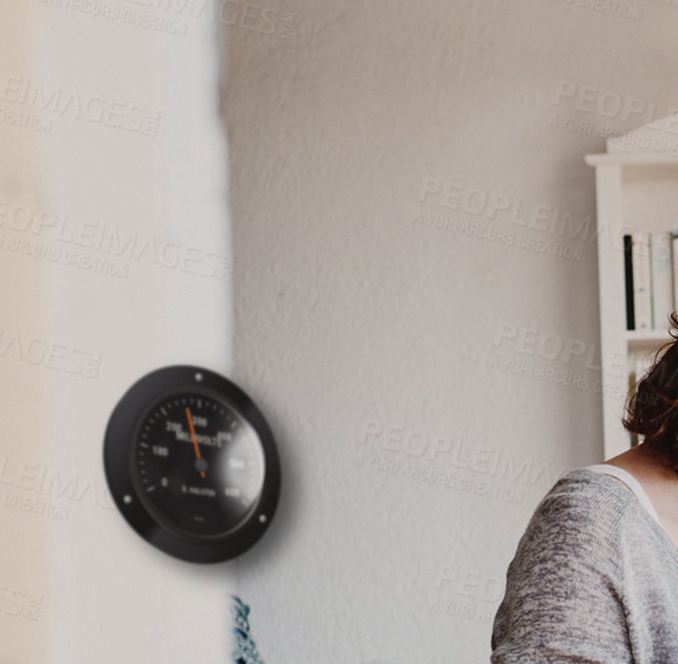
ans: {"value": 260, "unit": "mV"}
